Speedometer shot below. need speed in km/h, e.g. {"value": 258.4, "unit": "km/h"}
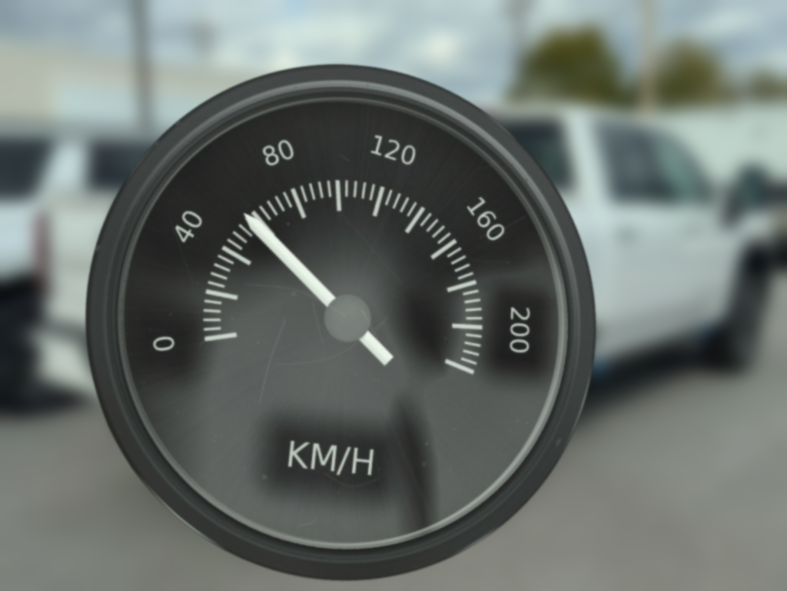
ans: {"value": 56, "unit": "km/h"}
